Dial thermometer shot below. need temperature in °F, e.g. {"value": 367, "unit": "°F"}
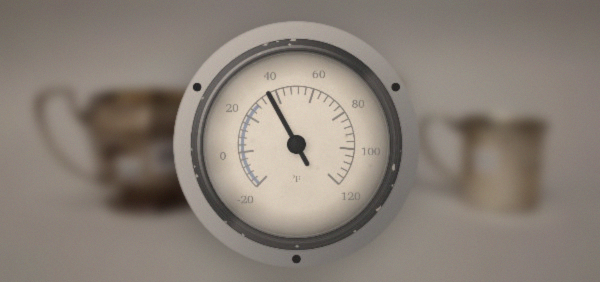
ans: {"value": 36, "unit": "°F"}
